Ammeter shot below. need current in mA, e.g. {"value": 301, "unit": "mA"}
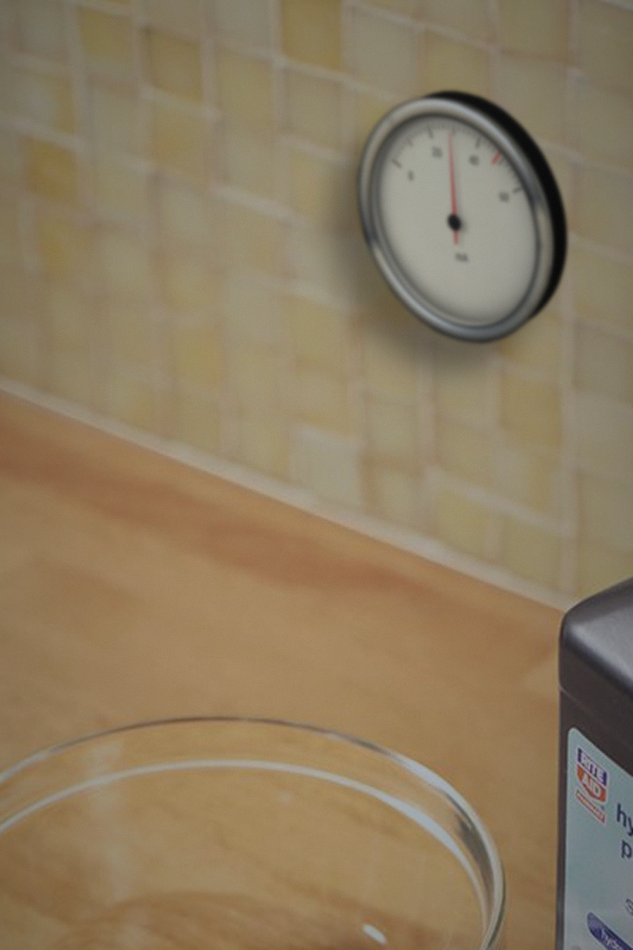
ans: {"value": 30, "unit": "mA"}
